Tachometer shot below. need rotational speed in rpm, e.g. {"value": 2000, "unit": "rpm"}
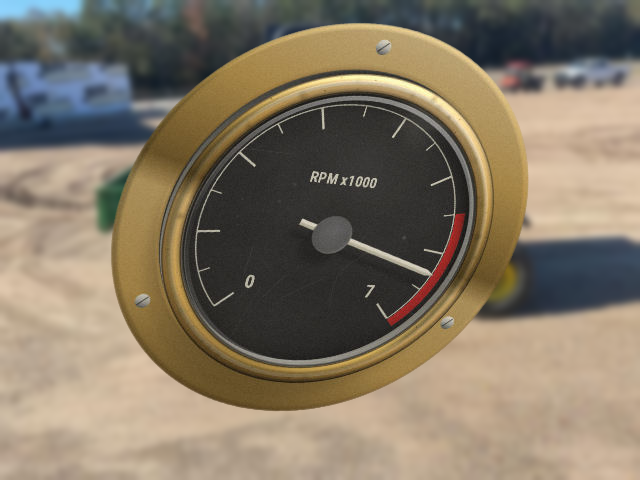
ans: {"value": 6250, "unit": "rpm"}
